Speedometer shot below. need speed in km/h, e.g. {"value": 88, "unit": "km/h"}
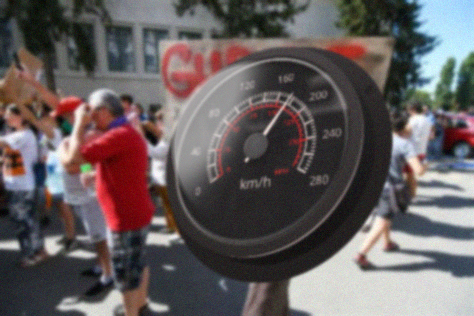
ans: {"value": 180, "unit": "km/h"}
